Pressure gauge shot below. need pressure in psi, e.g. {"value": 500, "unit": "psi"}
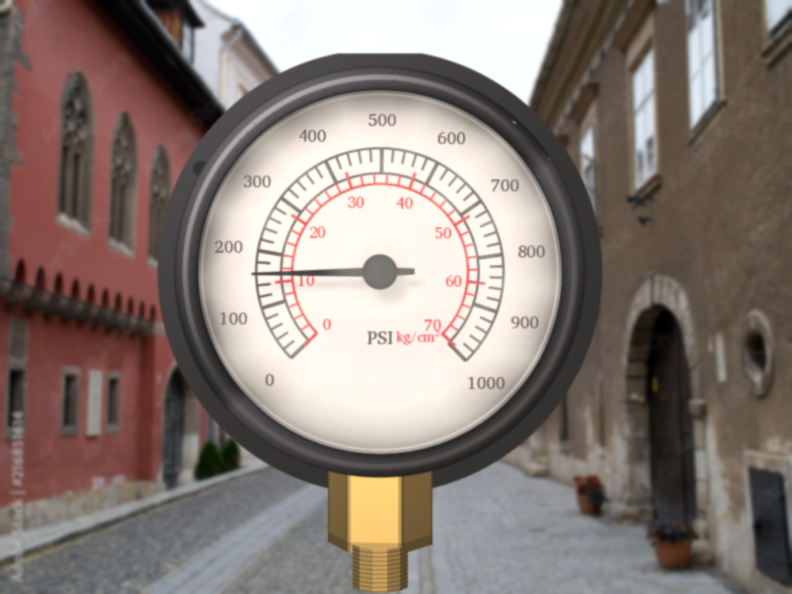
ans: {"value": 160, "unit": "psi"}
